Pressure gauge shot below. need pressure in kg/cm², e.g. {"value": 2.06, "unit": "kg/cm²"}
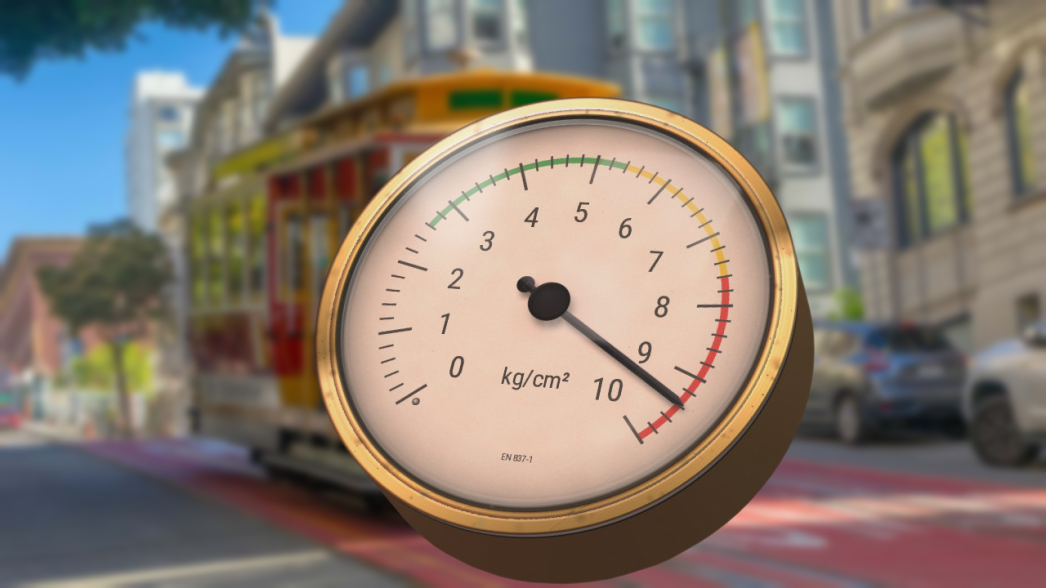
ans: {"value": 9.4, "unit": "kg/cm²"}
